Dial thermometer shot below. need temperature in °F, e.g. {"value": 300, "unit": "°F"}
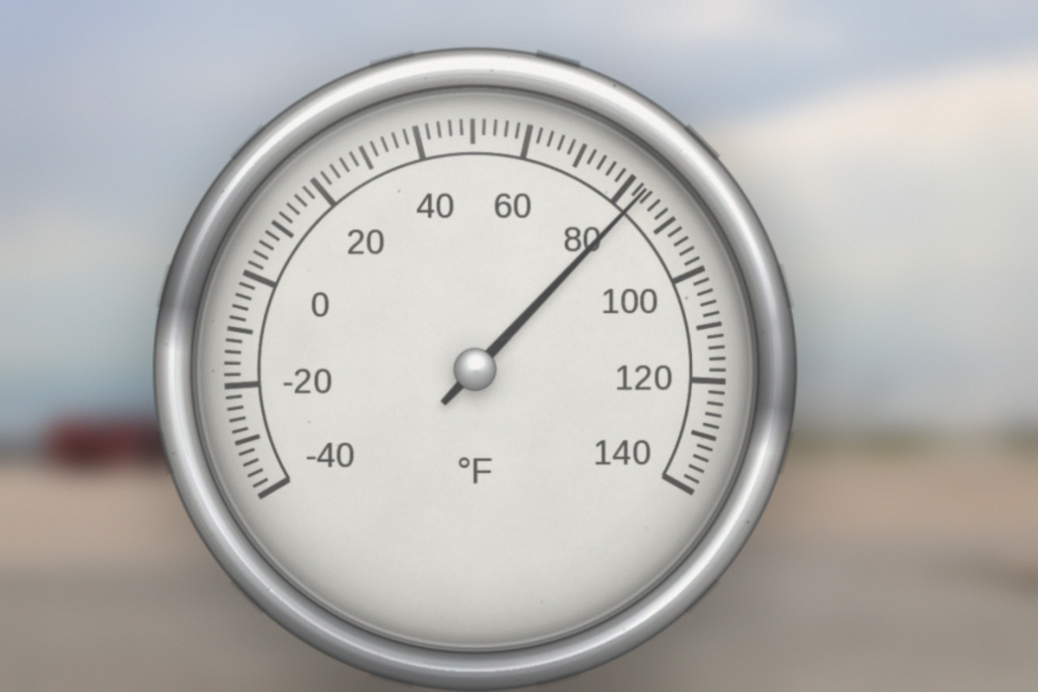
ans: {"value": 83, "unit": "°F"}
